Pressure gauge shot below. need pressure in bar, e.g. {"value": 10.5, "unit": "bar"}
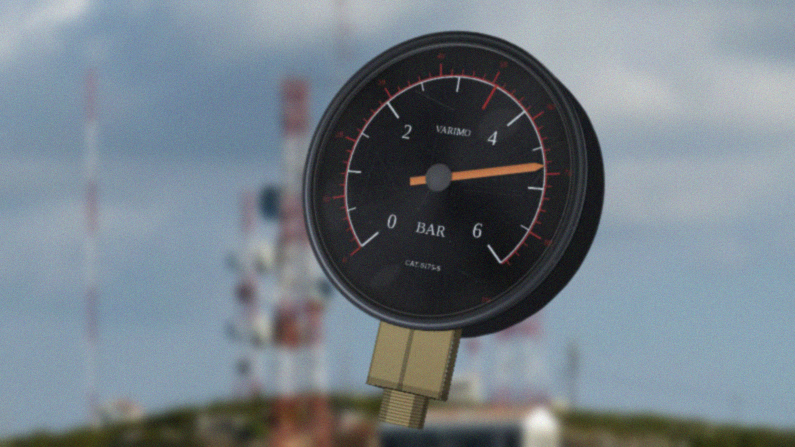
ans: {"value": 4.75, "unit": "bar"}
